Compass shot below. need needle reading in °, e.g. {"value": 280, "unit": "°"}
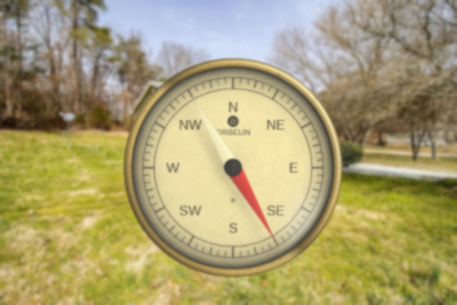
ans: {"value": 150, "unit": "°"}
